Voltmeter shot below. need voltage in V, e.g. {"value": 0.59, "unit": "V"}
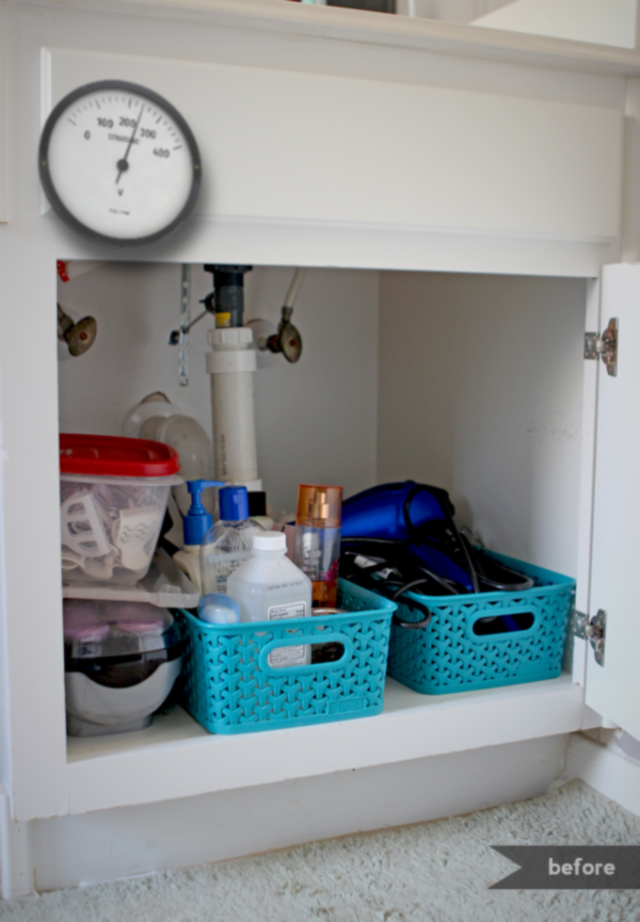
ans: {"value": 240, "unit": "V"}
